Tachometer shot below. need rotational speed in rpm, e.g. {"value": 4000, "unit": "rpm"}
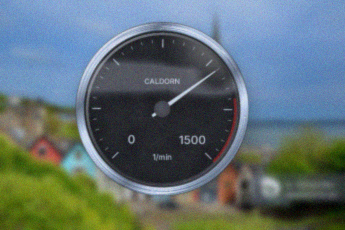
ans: {"value": 1050, "unit": "rpm"}
